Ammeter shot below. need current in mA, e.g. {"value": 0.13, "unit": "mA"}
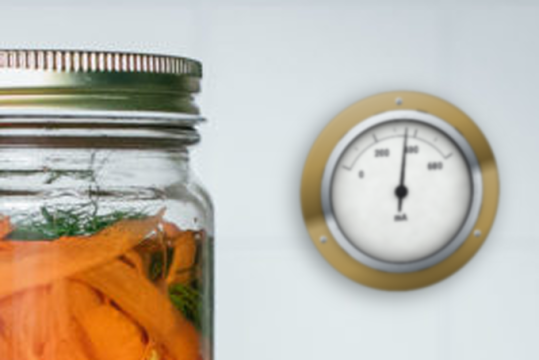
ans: {"value": 350, "unit": "mA"}
